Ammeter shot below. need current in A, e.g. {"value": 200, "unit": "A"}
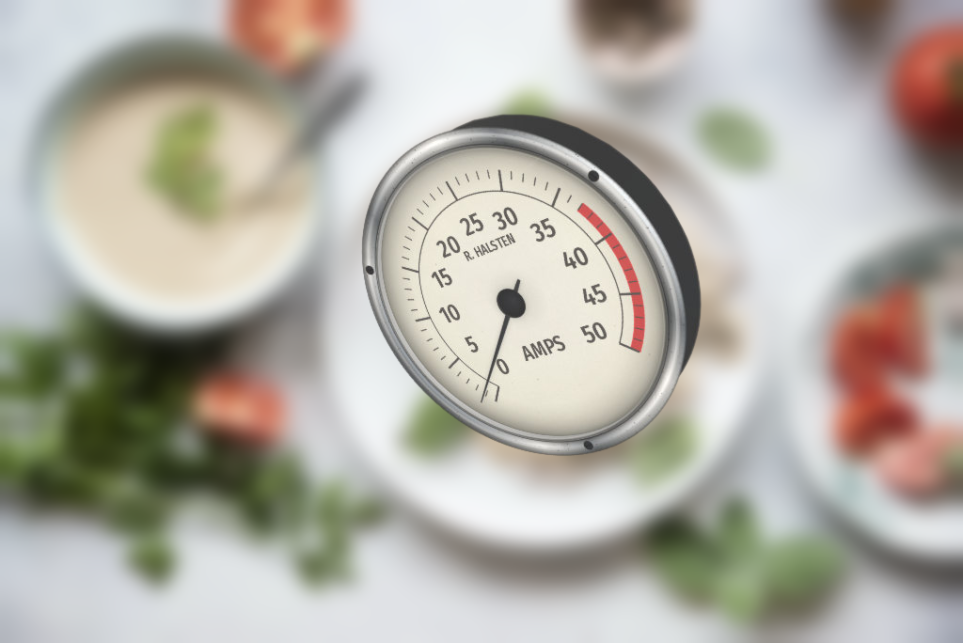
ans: {"value": 1, "unit": "A"}
